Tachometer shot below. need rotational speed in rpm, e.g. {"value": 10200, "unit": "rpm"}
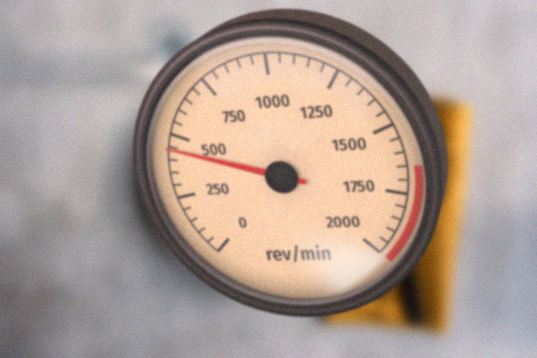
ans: {"value": 450, "unit": "rpm"}
